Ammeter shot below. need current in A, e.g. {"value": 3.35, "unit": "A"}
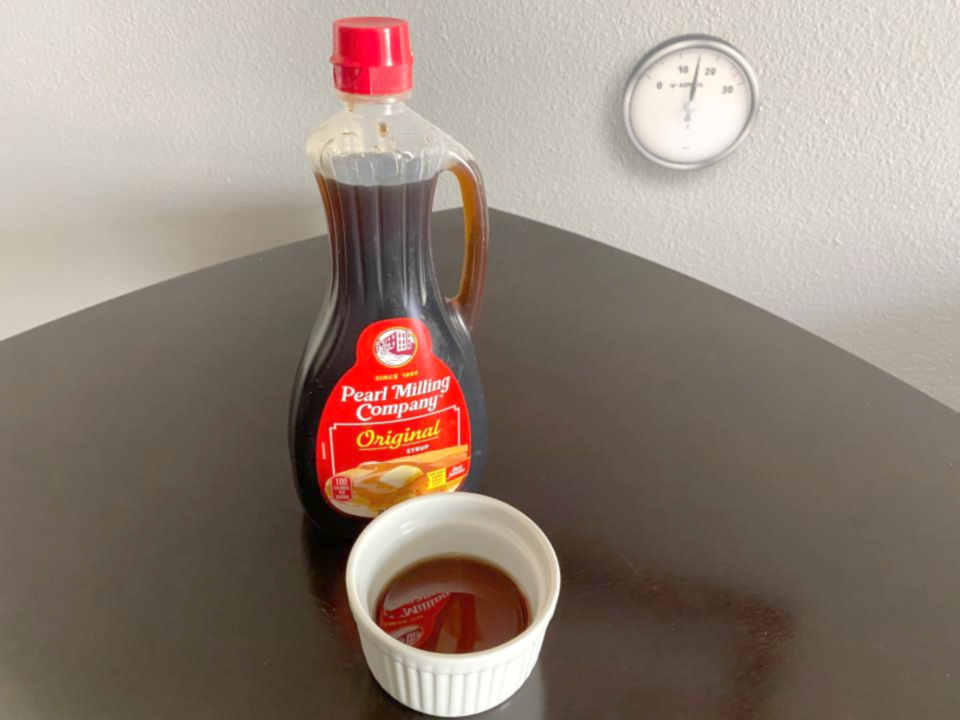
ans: {"value": 15, "unit": "A"}
